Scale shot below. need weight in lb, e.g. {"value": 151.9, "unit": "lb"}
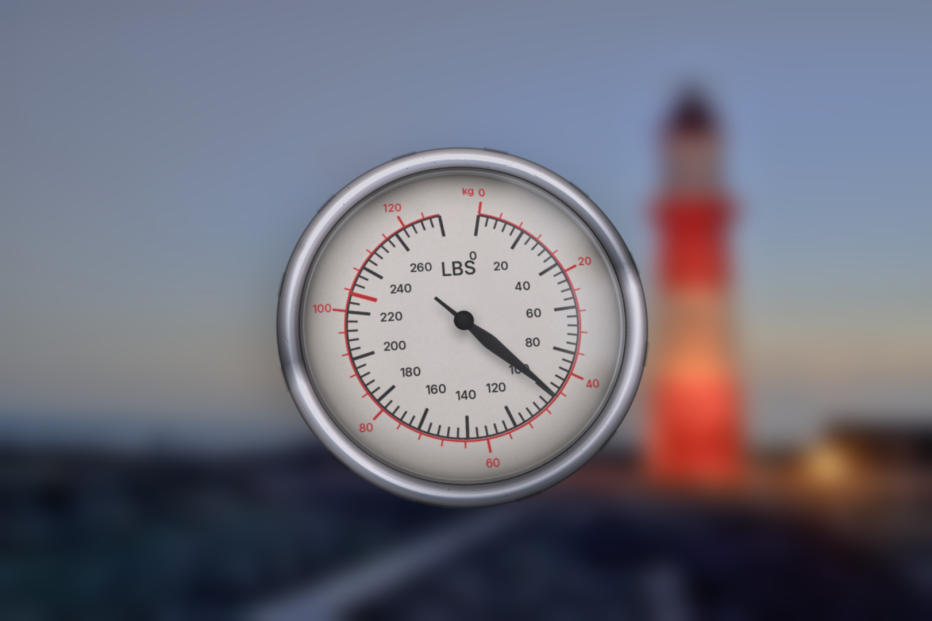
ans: {"value": 100, "unit": "lb"}
